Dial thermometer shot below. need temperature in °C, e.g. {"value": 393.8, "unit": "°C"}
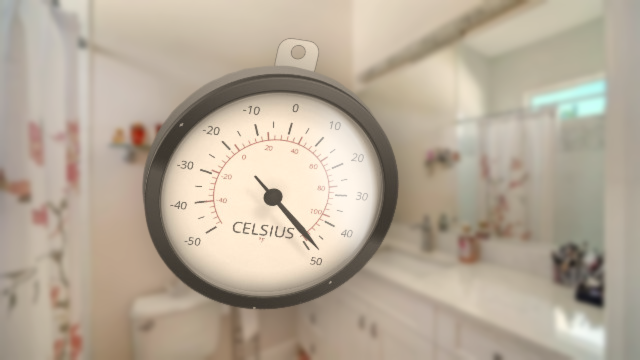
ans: {"value": 47.5, "unit": "°C"}
